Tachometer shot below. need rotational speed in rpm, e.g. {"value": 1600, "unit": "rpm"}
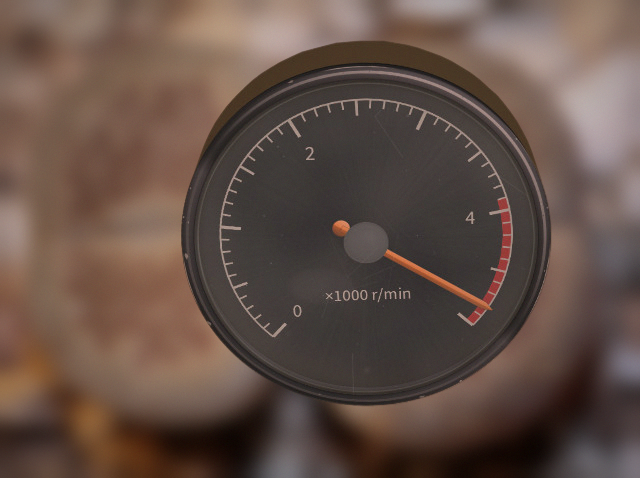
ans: {"value": 4800, "unit": "rpm"}
